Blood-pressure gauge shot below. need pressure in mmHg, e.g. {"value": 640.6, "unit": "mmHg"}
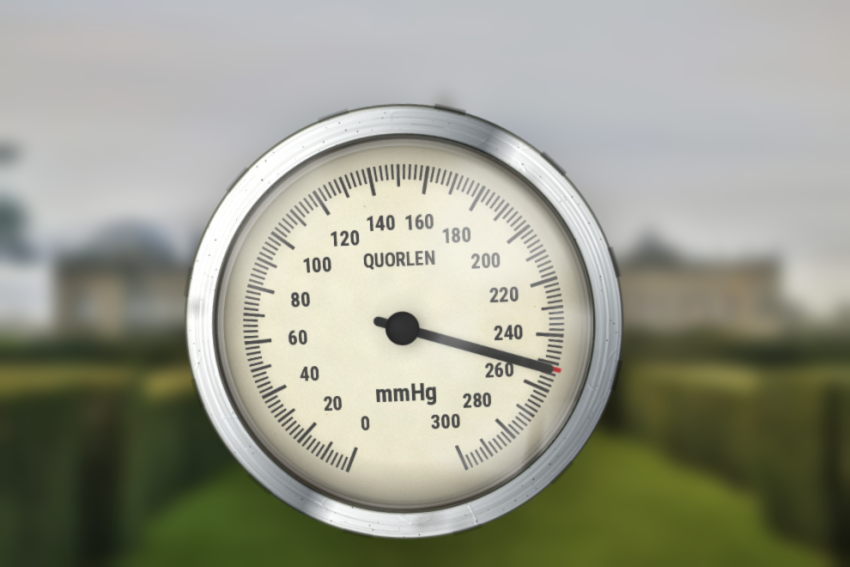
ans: {"value": 252, "unit": "mmHg"}
